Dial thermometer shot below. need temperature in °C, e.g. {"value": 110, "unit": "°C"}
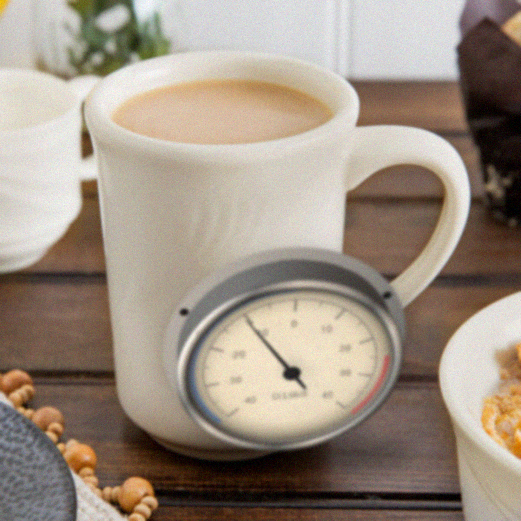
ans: {"value": -10, "unit": "°C"}
